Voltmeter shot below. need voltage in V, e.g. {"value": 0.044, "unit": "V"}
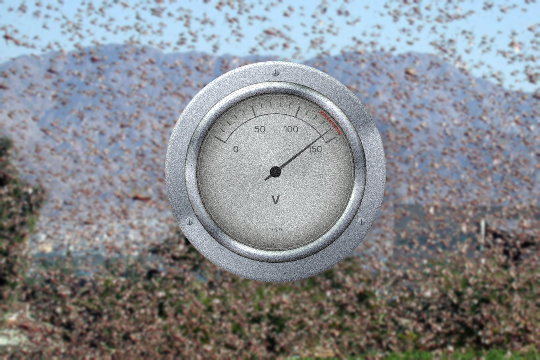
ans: {"value": 140, "unit": "V"}
